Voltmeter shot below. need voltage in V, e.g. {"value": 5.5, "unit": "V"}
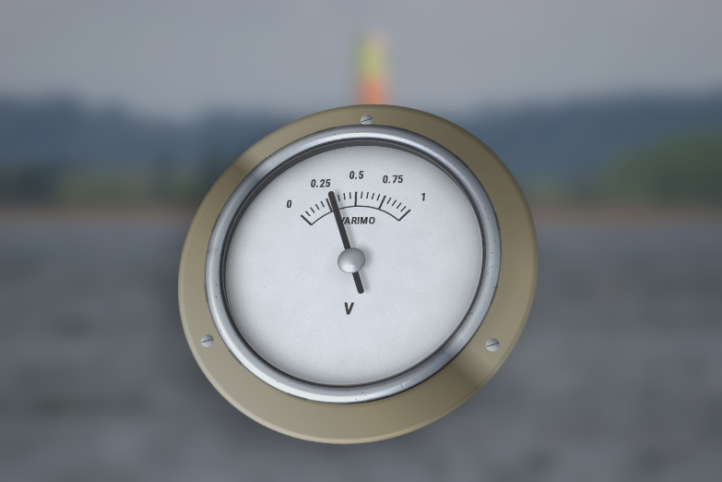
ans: {"value": 0.3, "unit": "V"}
